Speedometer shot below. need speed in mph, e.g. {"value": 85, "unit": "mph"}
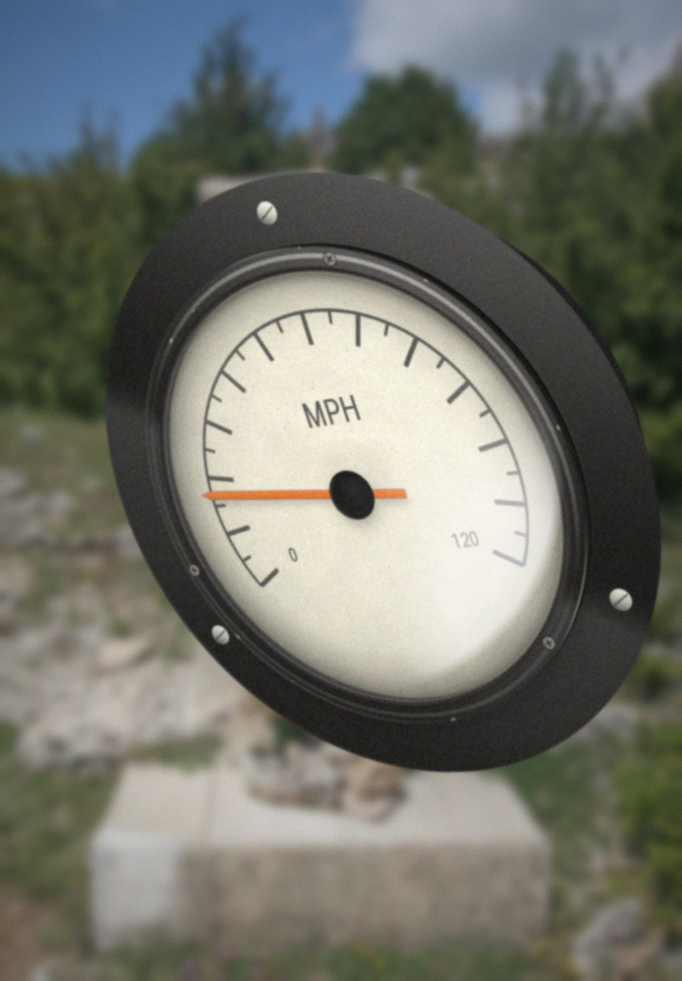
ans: {"value": 17.5, "unit": "mph"}
